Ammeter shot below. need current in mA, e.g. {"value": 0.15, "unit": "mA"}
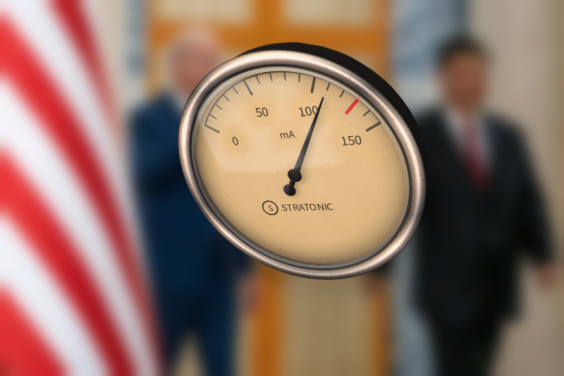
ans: {"value": 110, "unit": "mA"}
